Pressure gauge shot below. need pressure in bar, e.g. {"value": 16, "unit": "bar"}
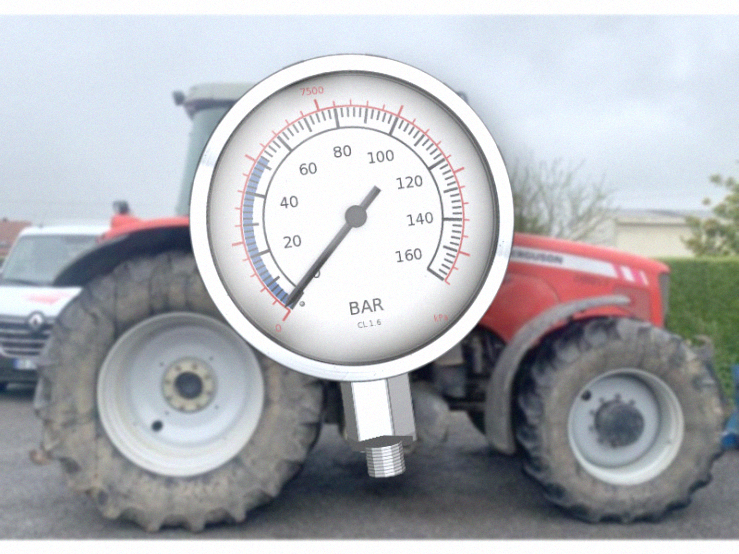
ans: {"value": 2, "unit": "bar"}
